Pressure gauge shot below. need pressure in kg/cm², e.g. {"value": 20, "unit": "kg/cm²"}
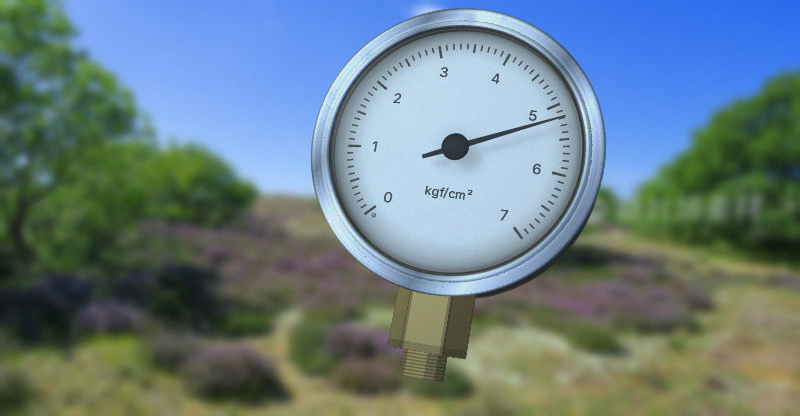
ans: {"value": 5.2, "unit": "kg/cm²"}
